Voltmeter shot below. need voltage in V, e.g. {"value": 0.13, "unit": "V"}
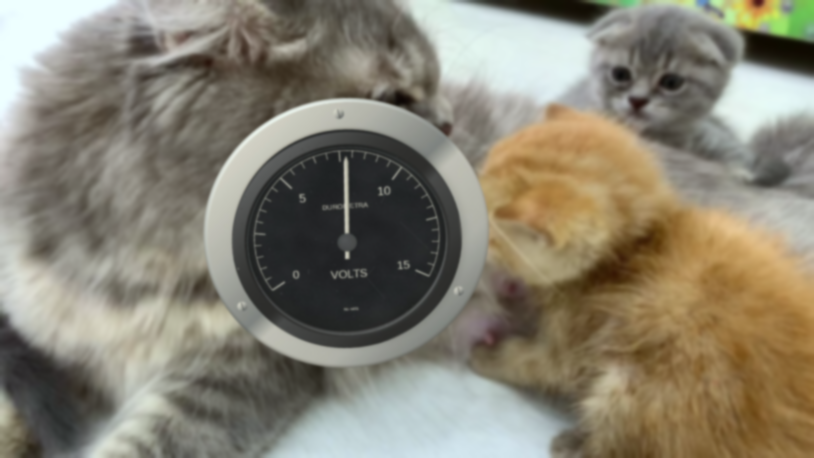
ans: {"value": 7.75, "unit": "V"}
